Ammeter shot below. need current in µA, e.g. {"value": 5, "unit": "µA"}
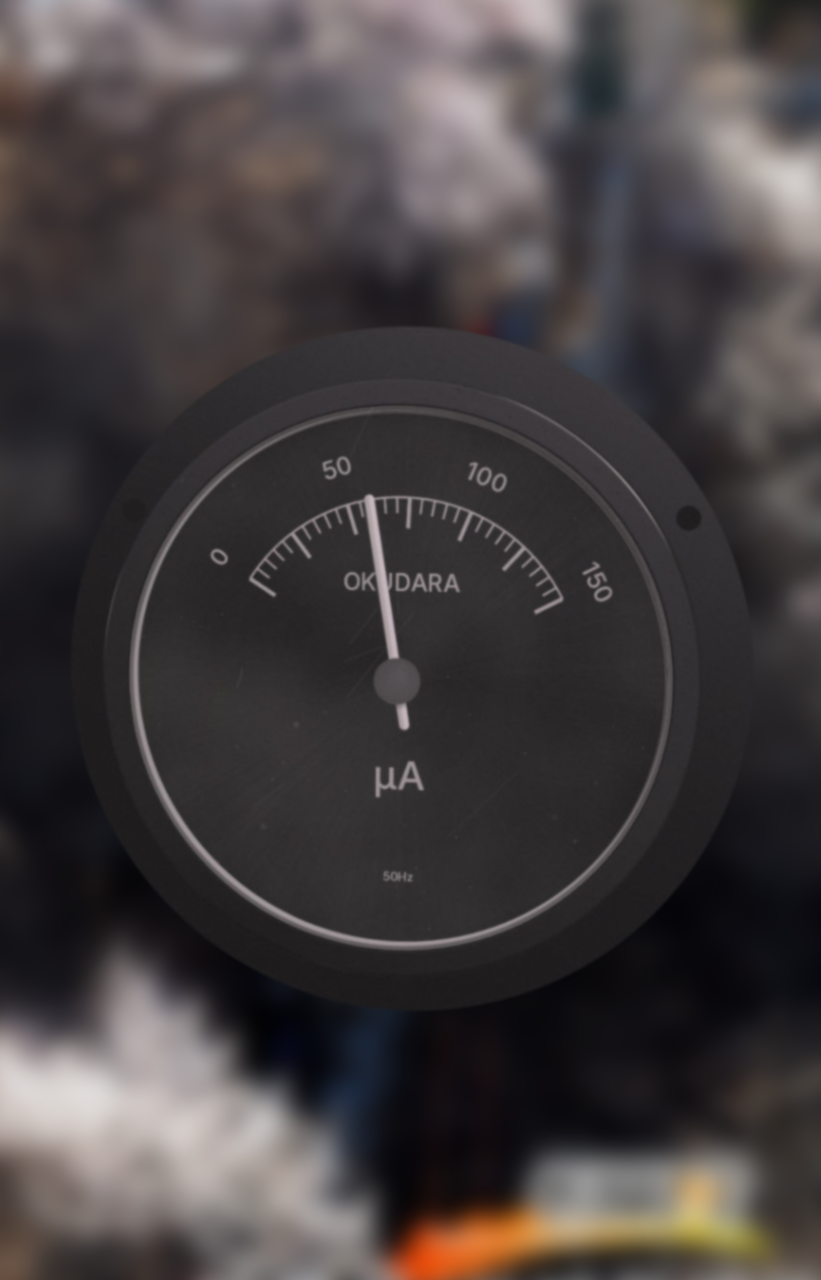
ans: {"value": 60, "unit": "µA"}
